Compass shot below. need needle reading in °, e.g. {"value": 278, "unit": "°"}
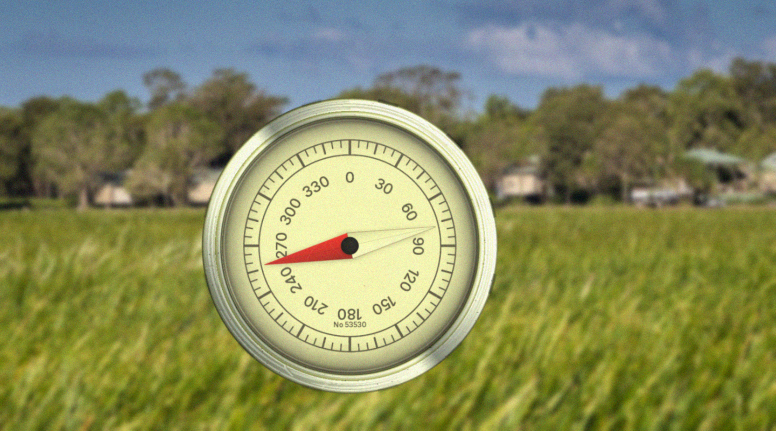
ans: {"value": 257.5, "unit": "°"}
